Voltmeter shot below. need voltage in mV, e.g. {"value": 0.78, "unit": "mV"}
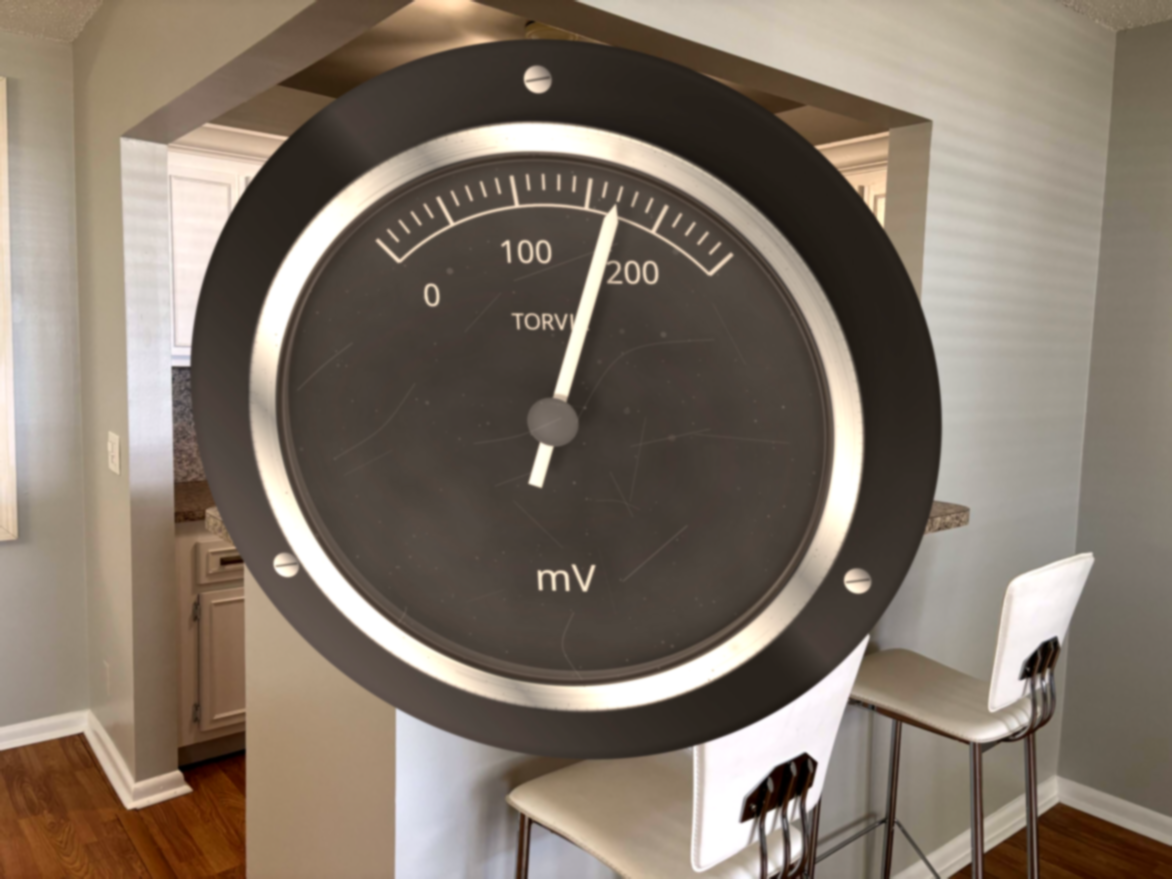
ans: {"value": 170, "unit": "mV"}
